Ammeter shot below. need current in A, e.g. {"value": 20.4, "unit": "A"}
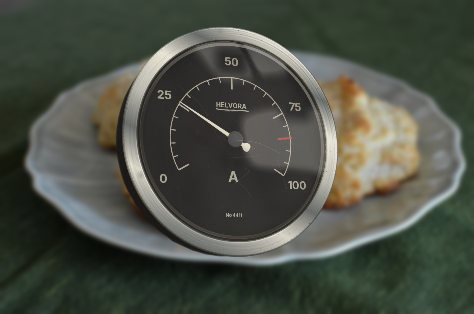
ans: {"value": 25, "unit": "A"}
